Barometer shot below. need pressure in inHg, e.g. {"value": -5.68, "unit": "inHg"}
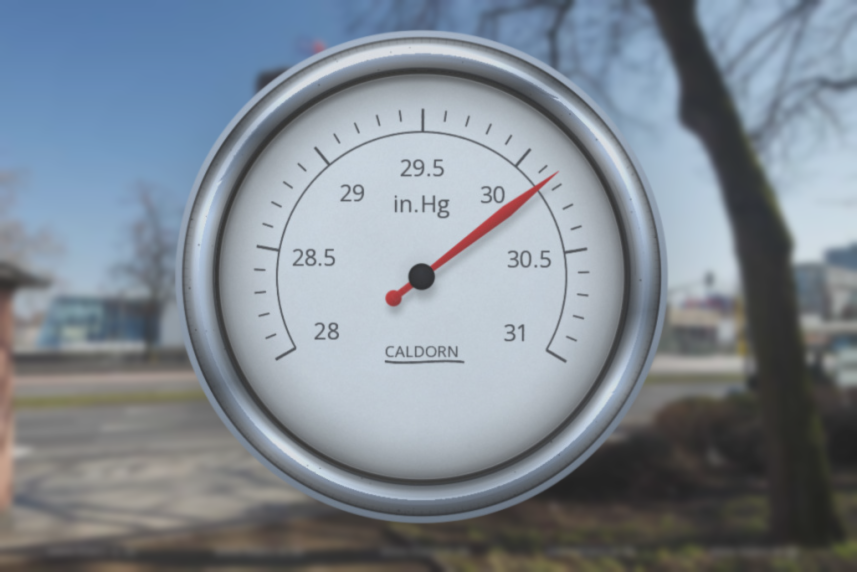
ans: {"value": 30.15, "unit": "inHg"}
